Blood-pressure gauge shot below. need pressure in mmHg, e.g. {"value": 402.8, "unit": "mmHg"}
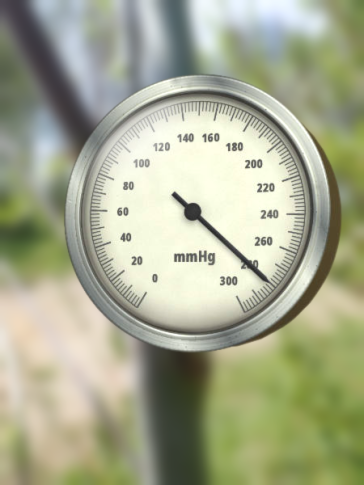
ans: {"value": 280, "unit": "mmHg"}
